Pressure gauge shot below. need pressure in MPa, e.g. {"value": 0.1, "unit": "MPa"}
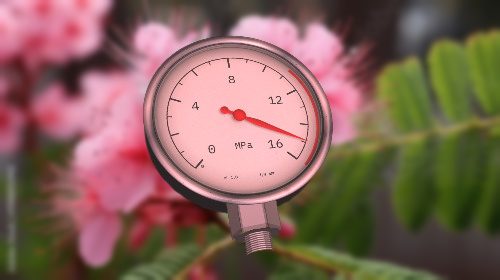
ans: {"value": 15, "unit": "MPa"}
